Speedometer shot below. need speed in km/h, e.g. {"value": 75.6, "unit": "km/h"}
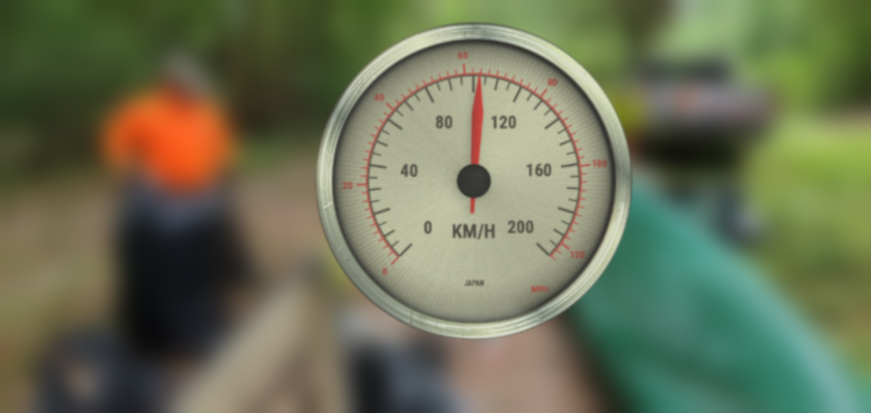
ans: {"value": 102.5, "unit": "km/h"}
